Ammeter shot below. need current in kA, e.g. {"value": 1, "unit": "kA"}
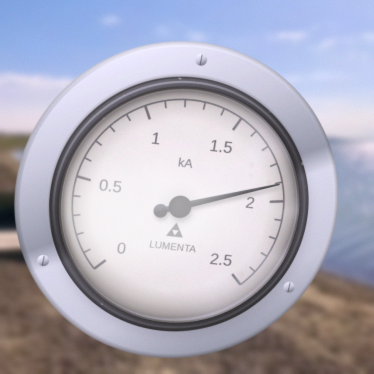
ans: {"value": 1.9, "unit": "kA"}
